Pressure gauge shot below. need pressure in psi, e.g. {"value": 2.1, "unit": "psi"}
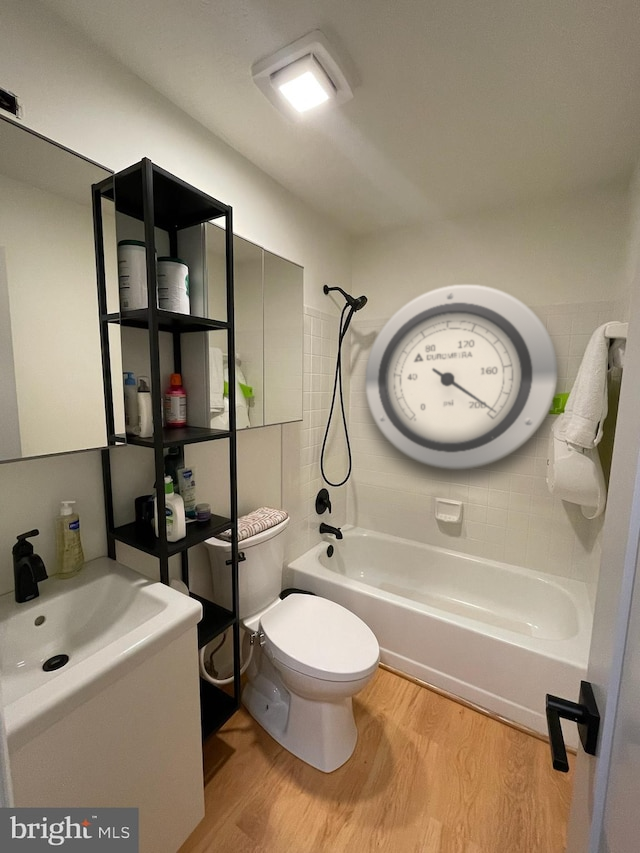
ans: {"value": 195, "unit": "psi"}
